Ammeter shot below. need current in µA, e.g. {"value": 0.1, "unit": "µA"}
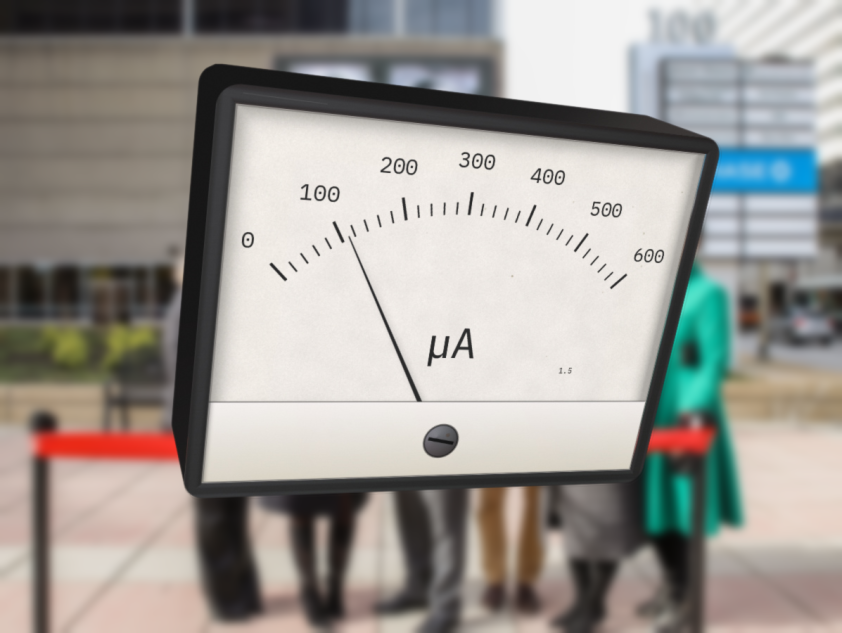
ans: {"value": 110, "unit": "µA"}
